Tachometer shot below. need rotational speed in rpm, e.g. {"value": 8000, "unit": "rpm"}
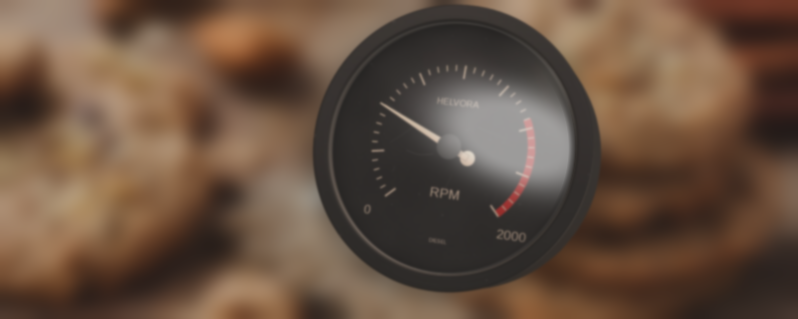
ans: {"value": 500, "unit": "rpm"}
